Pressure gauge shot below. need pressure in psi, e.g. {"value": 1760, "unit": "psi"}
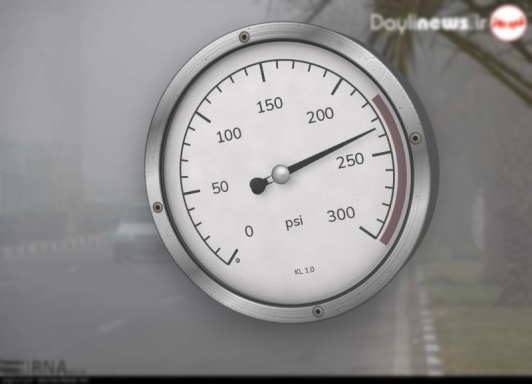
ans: {"value": 235, "unit": "psi"}
